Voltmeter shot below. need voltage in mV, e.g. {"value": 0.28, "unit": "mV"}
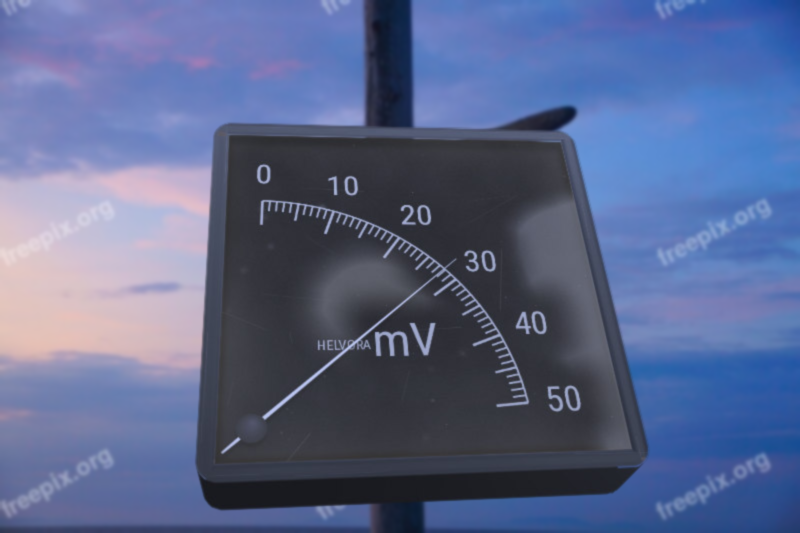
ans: {"value": 28, "unit": "mV"}
